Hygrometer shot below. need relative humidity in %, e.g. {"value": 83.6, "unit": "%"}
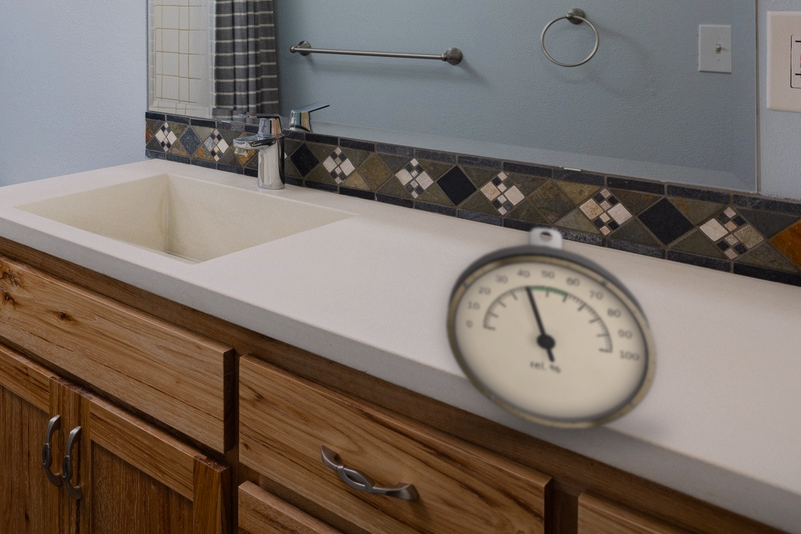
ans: {"value": 40, "unit": "%"}
